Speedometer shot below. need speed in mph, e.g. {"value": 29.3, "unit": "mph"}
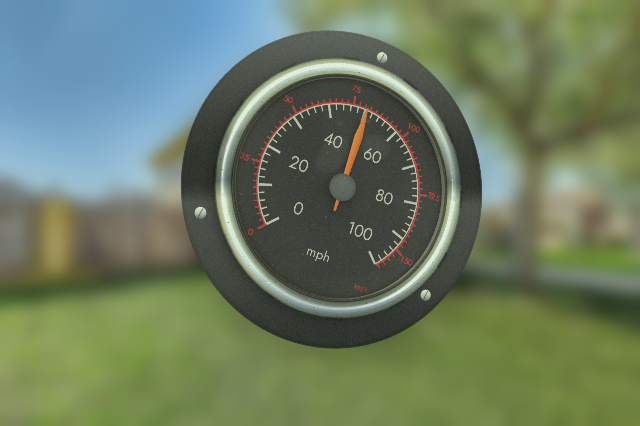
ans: {"value": 50, "unit": "mph"}
